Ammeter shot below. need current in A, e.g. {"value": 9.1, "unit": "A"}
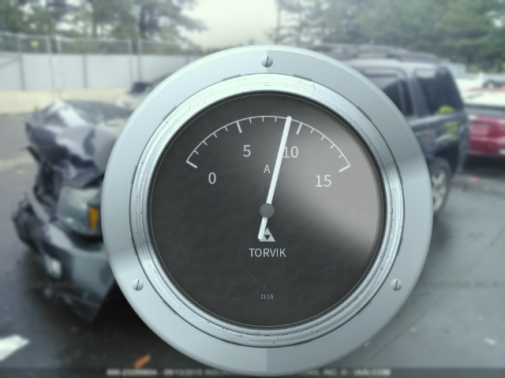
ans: {"value": 9, "unit": "A"}
